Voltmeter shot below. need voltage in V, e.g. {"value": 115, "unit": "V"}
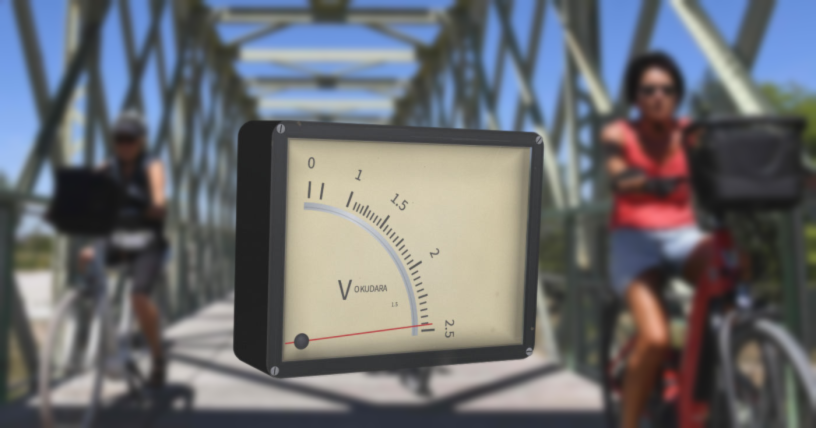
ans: {"value": 2.45, "unit": "V"}
